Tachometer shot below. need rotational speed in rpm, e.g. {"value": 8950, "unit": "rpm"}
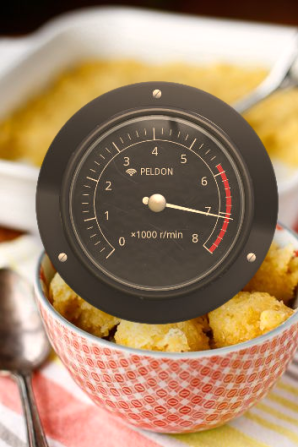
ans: {"value": 7100, "unit": "rpm"}
